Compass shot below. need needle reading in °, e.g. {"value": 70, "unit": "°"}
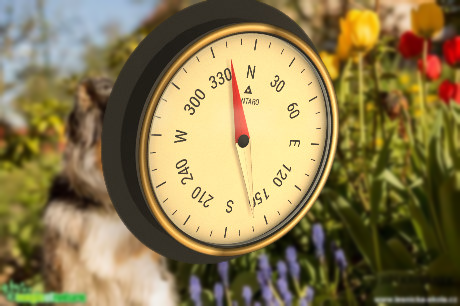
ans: {"value": 340, "unit": "°"}
